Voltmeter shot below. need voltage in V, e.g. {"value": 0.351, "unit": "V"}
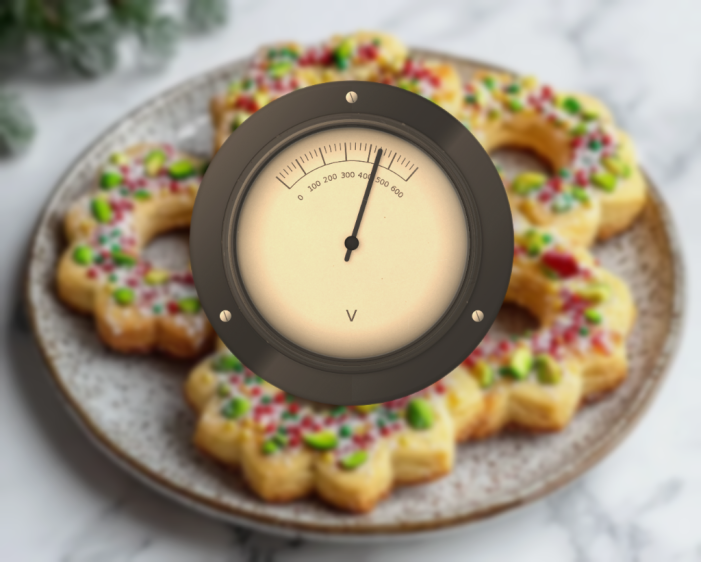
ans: {"value": 440, "unit": "V"}
